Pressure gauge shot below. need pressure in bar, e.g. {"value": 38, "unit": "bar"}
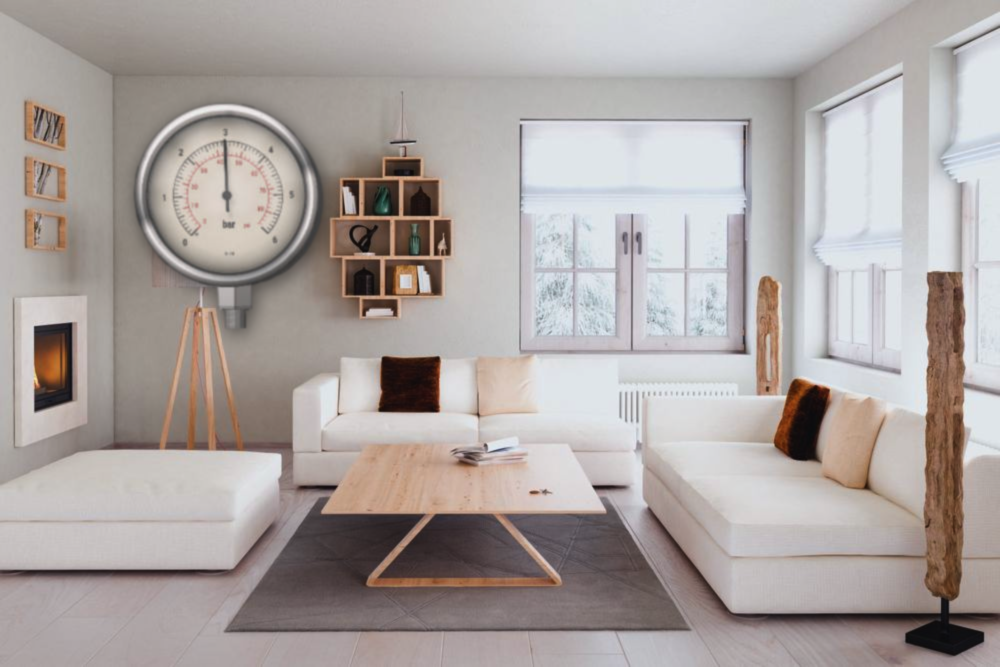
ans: {"value": 3, "unit": "bar"}
